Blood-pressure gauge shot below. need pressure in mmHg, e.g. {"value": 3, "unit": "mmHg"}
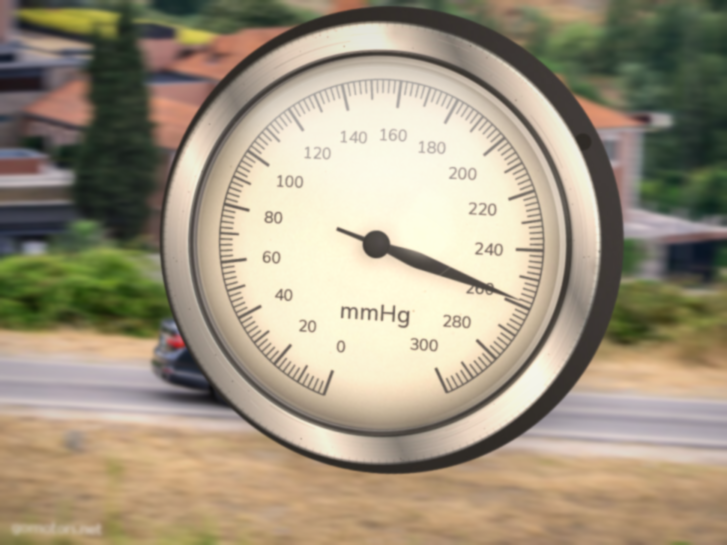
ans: {"value": 258, "unit": "mmHg"}
